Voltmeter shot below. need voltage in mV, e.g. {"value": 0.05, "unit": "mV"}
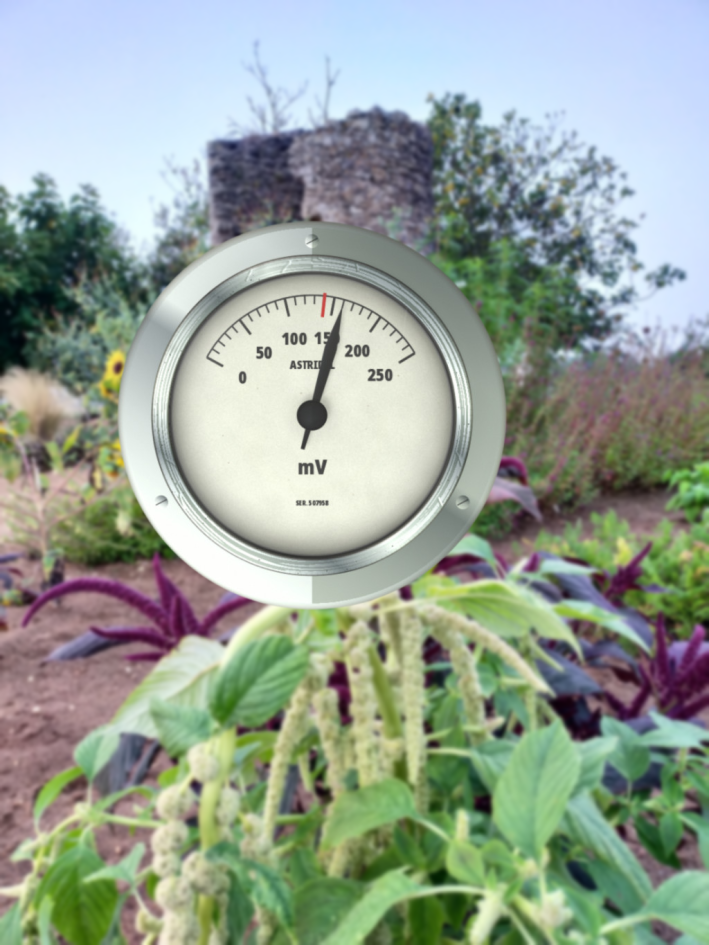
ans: {"value": 160, "unit": "mV"}
